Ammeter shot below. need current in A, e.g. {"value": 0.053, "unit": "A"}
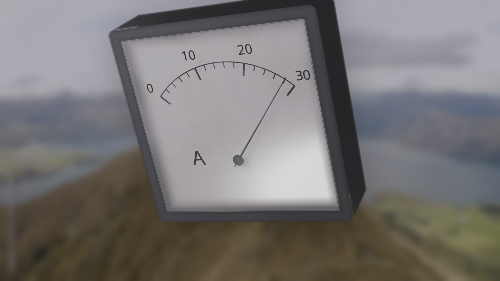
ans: {"value": 28, "unit": "A"}
